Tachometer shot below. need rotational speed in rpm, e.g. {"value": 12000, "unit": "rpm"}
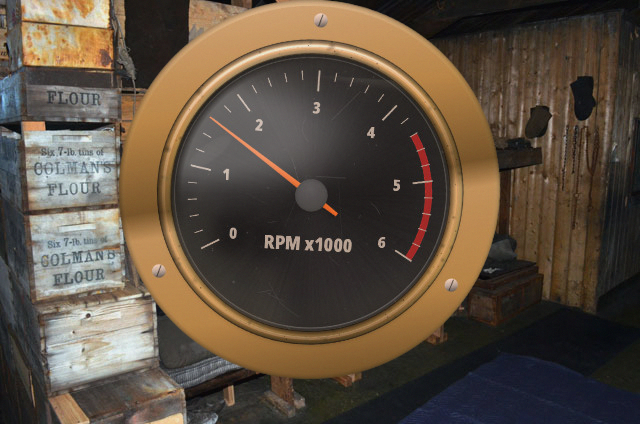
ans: {"value": 1600, "unit": "rpm"}
